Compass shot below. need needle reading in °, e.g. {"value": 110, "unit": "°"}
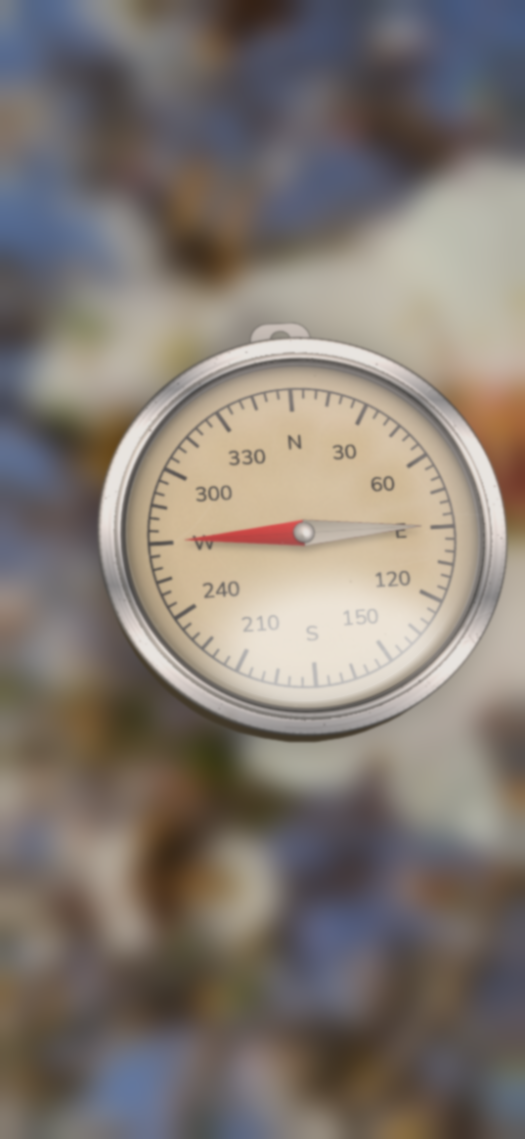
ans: {"value": 270, "unit": "°"}
